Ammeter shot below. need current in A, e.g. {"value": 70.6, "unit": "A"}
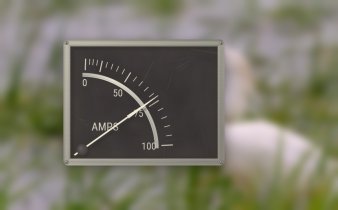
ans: {"value": 72.5, "unit": "A"}
